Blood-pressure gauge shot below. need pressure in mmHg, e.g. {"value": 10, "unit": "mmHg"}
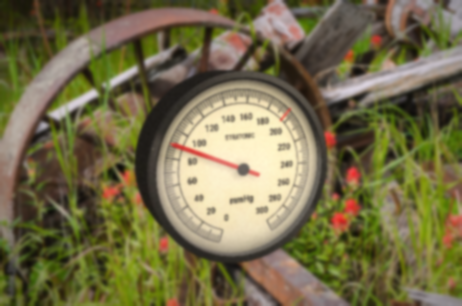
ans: {"value": 90, "unit": "mmHg"}
